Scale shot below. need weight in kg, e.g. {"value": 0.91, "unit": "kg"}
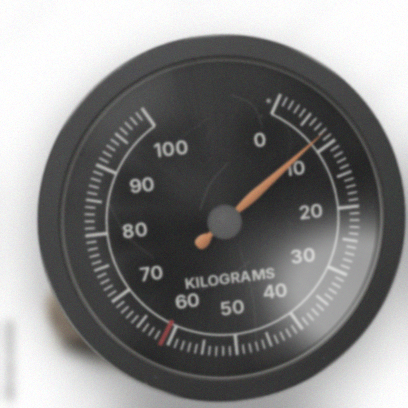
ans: {"value": 8, "unit": "kg"}
